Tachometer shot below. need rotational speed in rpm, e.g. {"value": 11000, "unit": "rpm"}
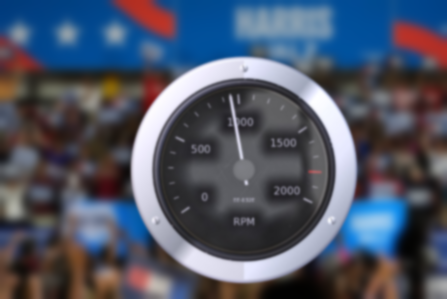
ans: {"value": 950, "unit": "rpm"}
